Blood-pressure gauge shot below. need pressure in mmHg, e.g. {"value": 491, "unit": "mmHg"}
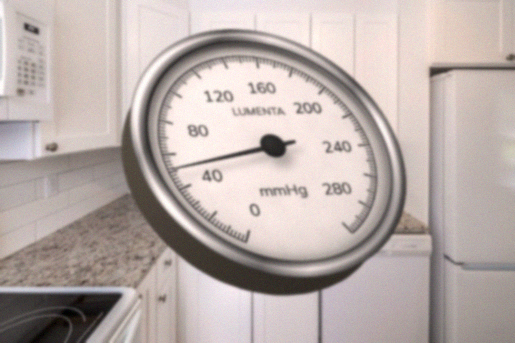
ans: {"value": 50, "unit": "mmHg"}
